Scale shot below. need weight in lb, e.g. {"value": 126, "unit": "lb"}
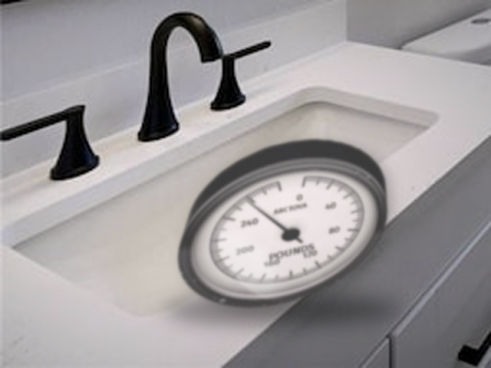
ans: {"value": 260, "unit": "lb"}
